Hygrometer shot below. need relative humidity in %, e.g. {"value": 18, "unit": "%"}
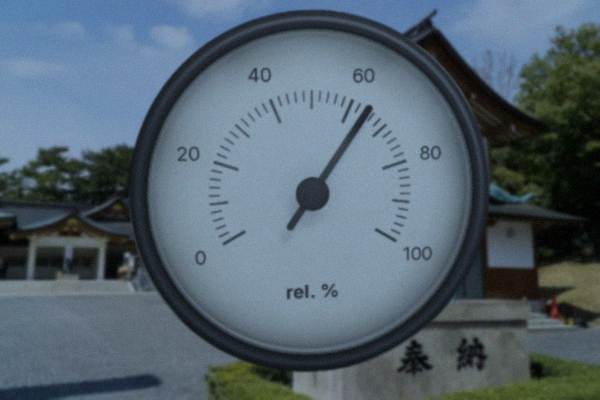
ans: {"value": 64, "unit": "%"}
